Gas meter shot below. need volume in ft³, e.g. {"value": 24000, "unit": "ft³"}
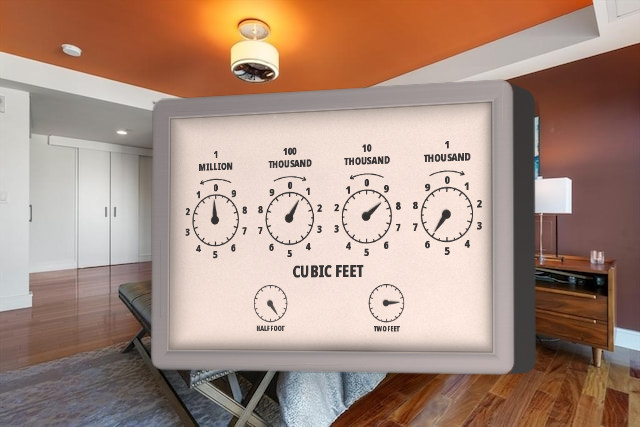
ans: {"value": 8600, "unit": "ft³"}
